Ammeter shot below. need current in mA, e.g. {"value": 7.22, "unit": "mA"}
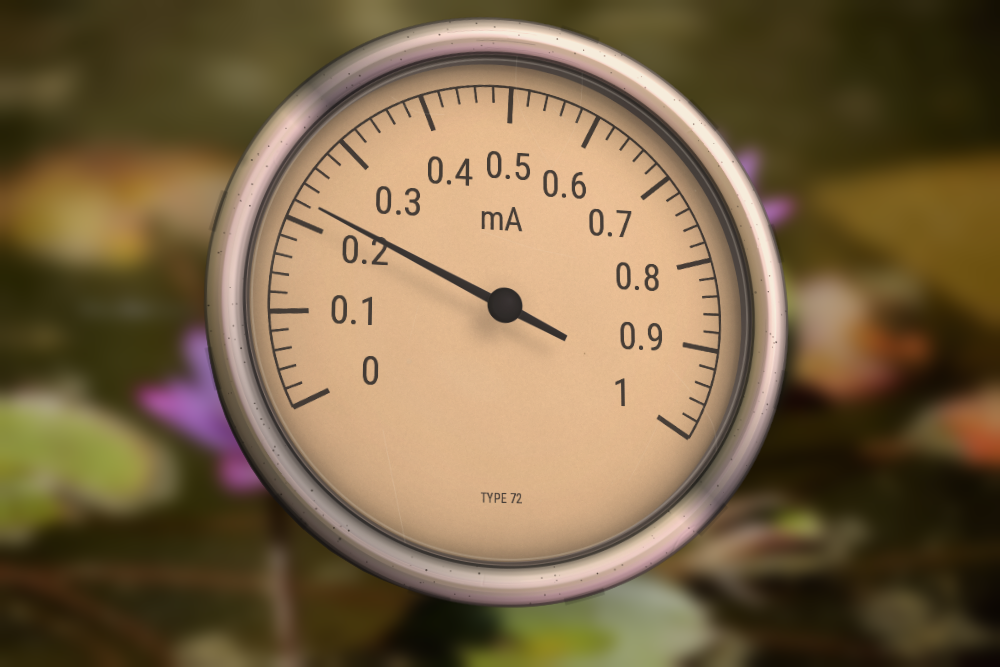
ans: {"value": 0.22, "unit": "mA"}
